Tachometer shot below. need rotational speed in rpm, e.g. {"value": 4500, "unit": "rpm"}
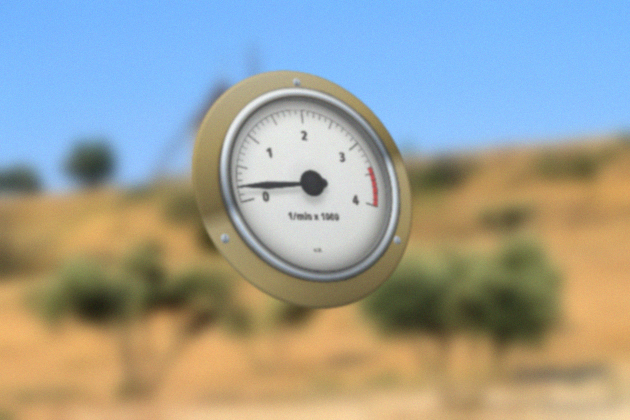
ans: {"value": 200, "unit": "rpm"}
